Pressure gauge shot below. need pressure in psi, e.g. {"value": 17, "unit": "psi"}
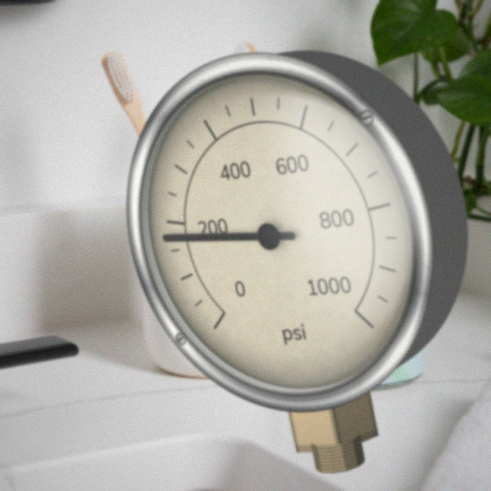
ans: {"value": 175, "unit": "psi"}
